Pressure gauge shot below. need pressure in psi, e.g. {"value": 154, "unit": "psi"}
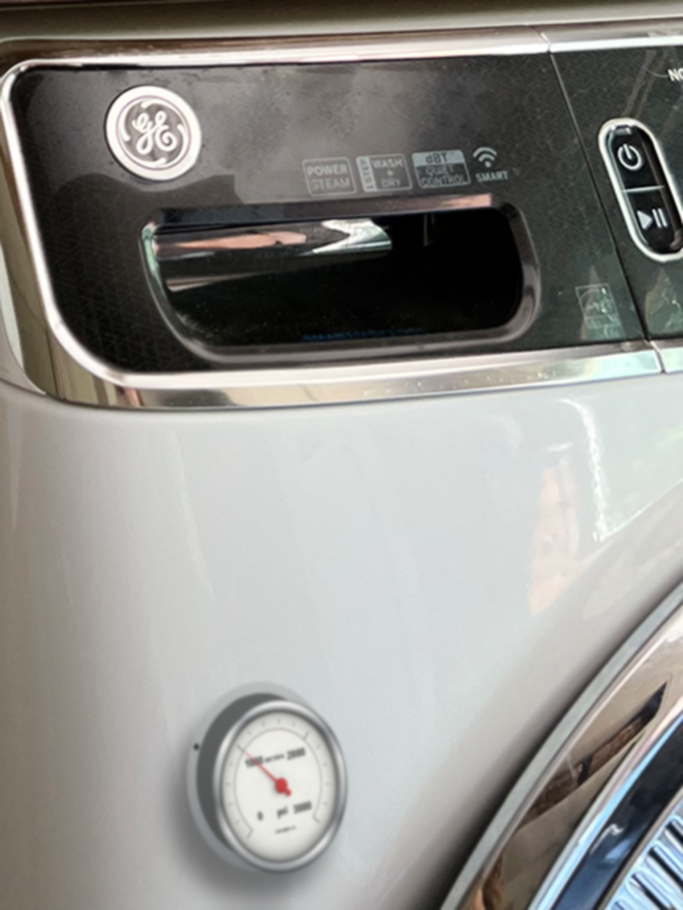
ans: {"value": 1000, "unit": "psi"}
